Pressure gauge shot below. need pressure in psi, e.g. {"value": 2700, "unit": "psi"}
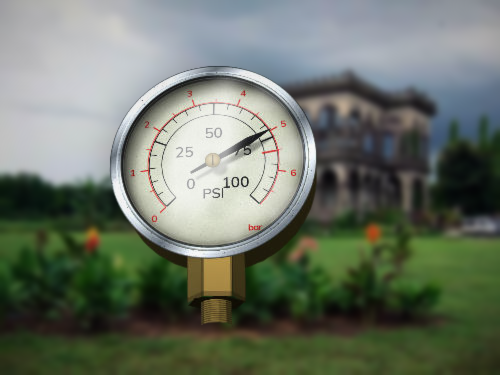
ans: {"value": 72.5, "unit": "psi"}
